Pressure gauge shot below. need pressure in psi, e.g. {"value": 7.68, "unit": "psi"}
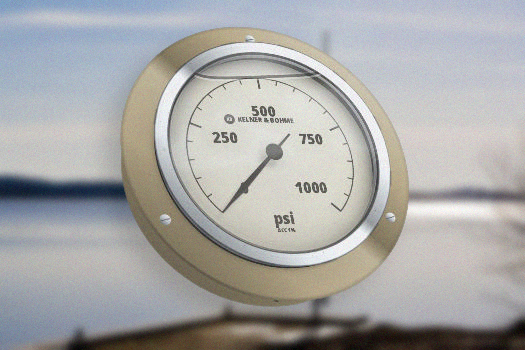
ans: {"value": 0, "unit": "psi"}
